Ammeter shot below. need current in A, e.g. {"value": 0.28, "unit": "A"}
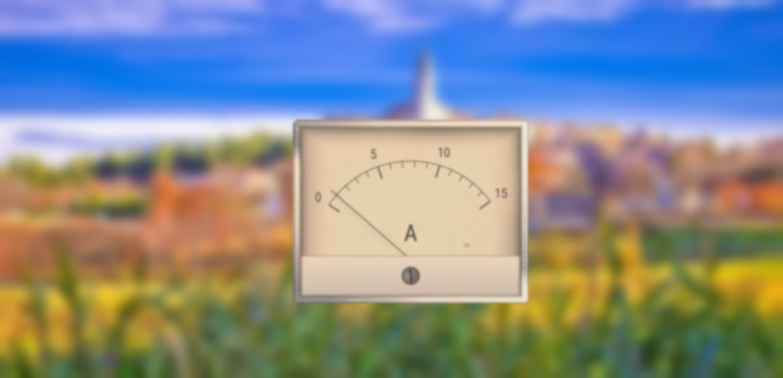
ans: {"value": 1, "unit": "A"}
